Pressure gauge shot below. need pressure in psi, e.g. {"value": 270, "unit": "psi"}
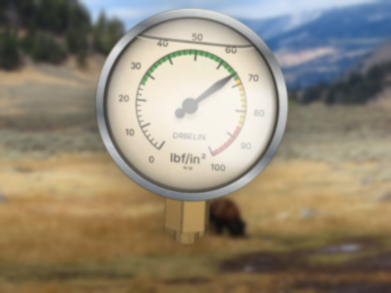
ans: {"value": 66, "unit": "psi"}
